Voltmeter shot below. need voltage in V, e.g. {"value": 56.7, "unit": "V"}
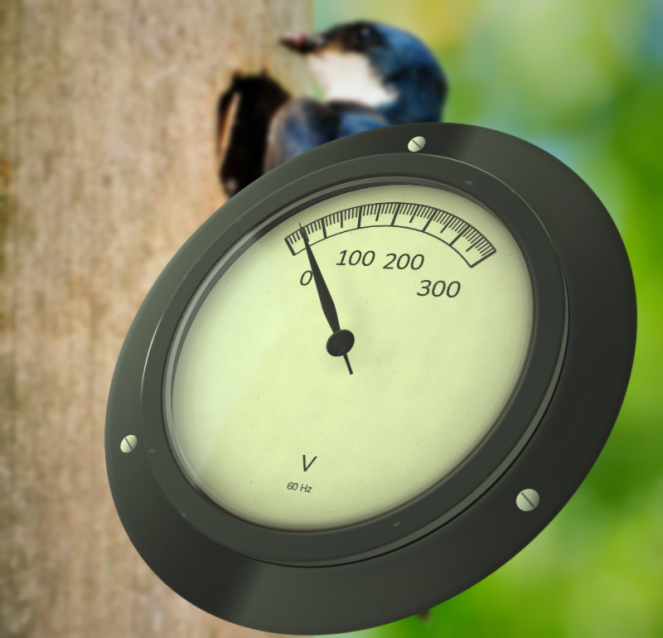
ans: {"value": 25, "unit": "V"}
